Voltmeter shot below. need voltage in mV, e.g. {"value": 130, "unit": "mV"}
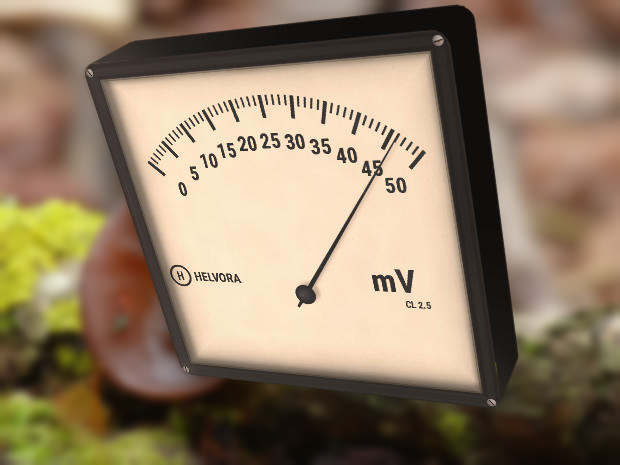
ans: {"value": 46, "unit": "mV"}
